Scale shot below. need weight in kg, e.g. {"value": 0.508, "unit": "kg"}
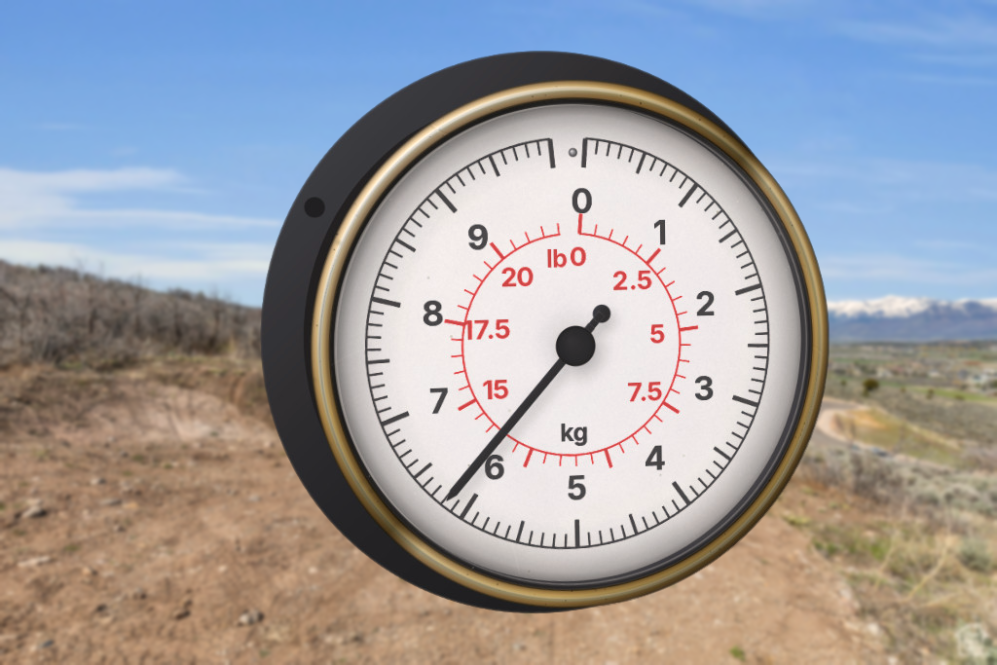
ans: {"value": 6.2, "unit": "kg"}
